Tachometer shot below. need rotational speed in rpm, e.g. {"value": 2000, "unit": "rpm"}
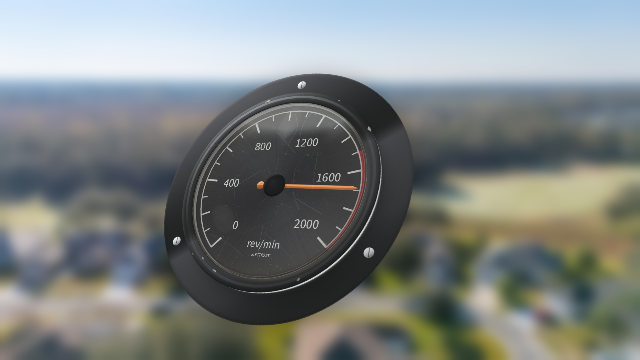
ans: {"value": 1700, "unit": "rpm"}
